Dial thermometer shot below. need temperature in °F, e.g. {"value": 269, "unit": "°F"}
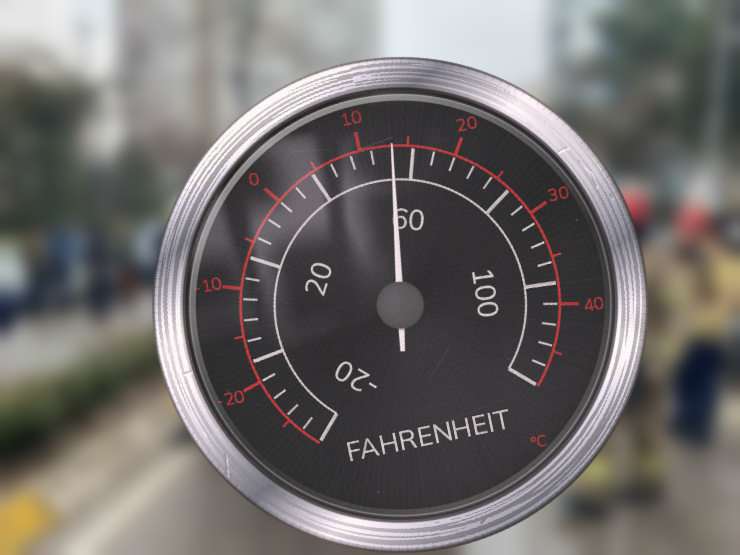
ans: {"value": 56, "unit": "°F"}
